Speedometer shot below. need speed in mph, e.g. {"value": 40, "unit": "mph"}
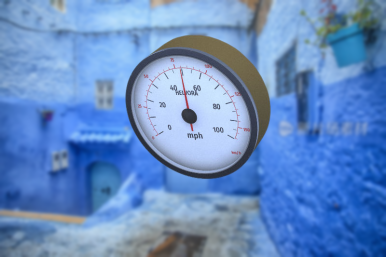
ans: {"value": 50, "unit": "mph"}
